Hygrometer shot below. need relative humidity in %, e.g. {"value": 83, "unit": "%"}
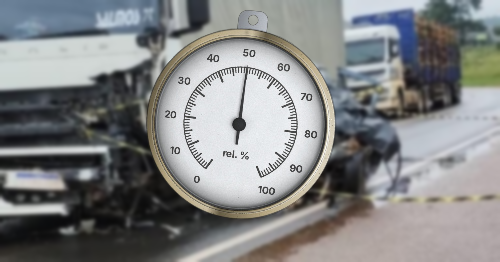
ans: {"value": 50, "unit": "%"}
